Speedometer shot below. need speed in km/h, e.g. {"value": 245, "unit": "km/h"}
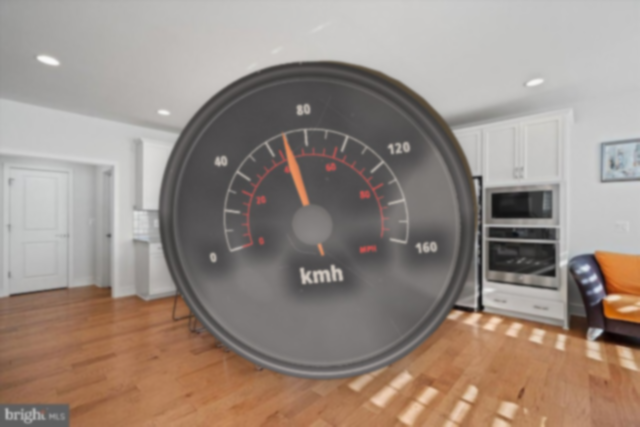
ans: {"value": 70, "unit": "km/h"}
